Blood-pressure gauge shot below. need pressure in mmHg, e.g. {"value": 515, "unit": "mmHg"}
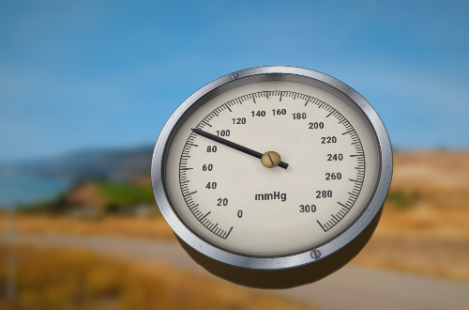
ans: {"value": 90, "unit": "mmHg"}
